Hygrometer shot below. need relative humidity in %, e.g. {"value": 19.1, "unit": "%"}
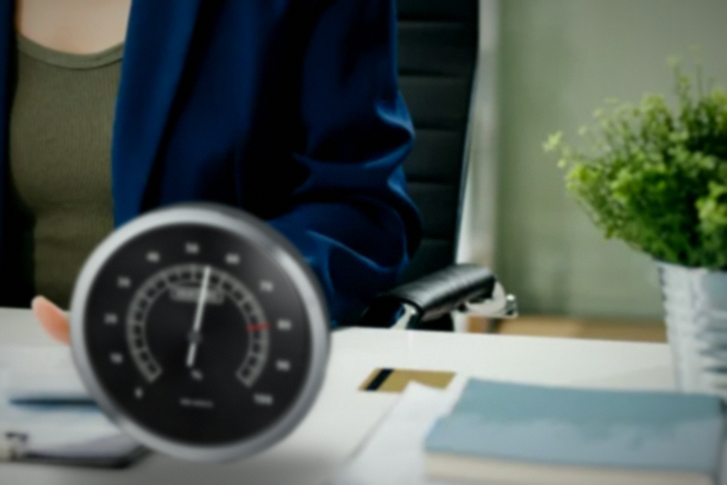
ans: {"value": 55, "unit": "%"}
